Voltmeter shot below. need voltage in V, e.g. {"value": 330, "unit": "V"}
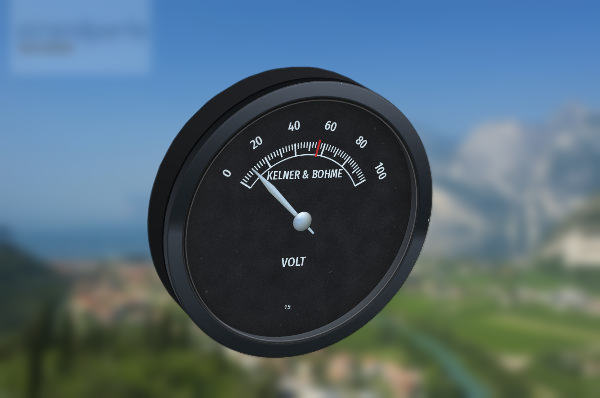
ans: {"value": 10, "unit": "V"}
